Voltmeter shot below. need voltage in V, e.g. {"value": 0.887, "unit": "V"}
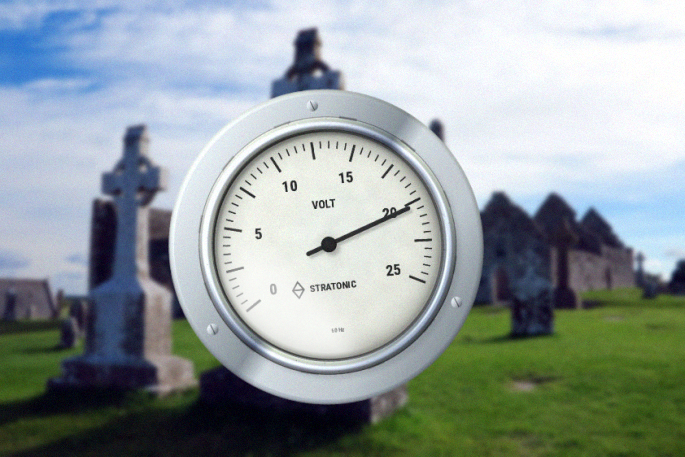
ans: {"value": 20.25, "unit": "V"}
